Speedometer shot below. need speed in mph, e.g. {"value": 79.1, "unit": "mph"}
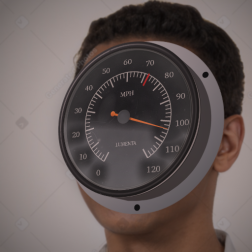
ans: {"value": 104, "unit": "mph"}
